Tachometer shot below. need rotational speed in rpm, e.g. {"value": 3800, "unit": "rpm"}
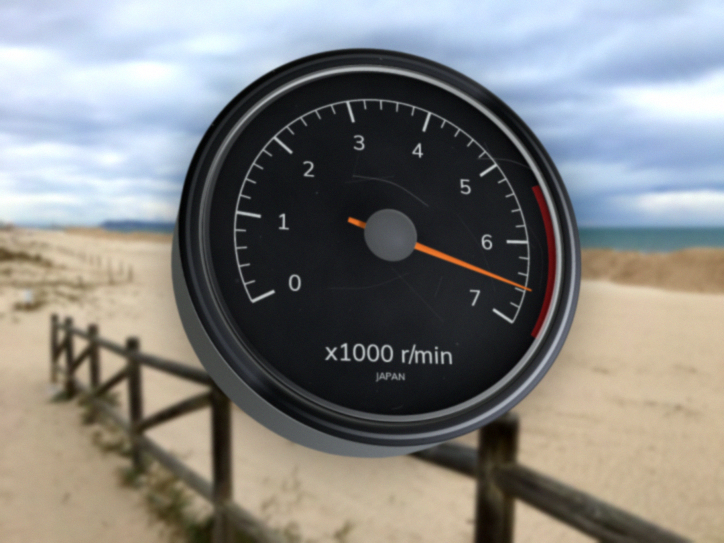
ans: {"value": 6600, "unit": "rpm"}
